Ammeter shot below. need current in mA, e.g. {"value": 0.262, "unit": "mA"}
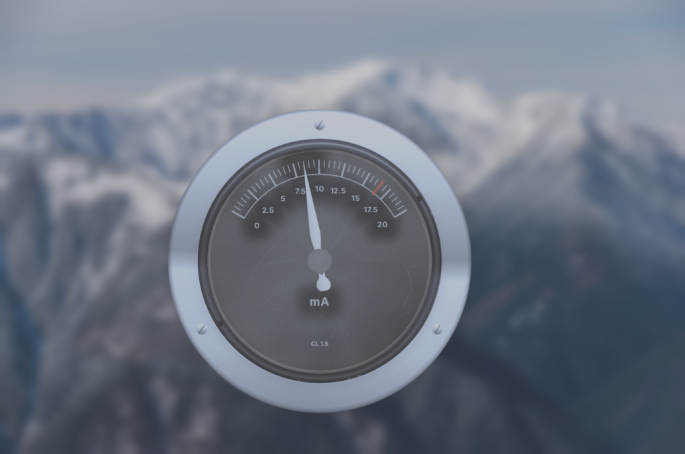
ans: {"value": 8.5, "unit": "mA"}
